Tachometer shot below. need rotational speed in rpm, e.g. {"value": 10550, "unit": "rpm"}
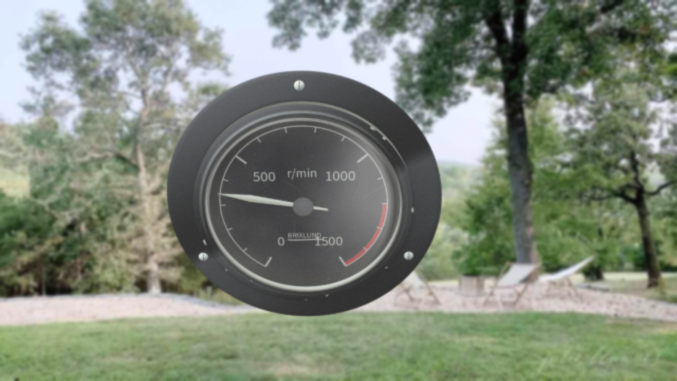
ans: {"value": 350, "unit": "rpm"}
